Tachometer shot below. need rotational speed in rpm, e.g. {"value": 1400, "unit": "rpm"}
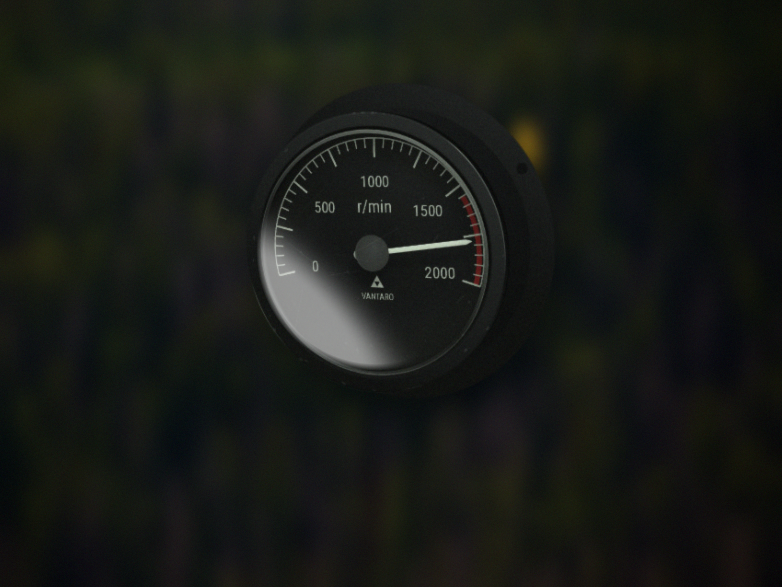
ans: {"value": 1775, "unit": "rpm"}
